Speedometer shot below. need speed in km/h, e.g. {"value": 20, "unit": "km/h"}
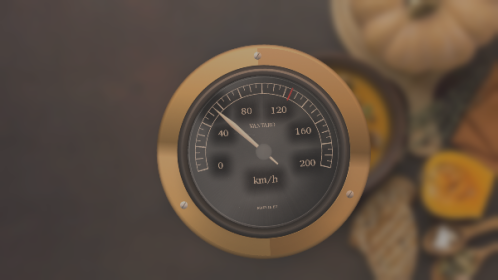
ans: {"value": 55, "unit": "km/h"}
